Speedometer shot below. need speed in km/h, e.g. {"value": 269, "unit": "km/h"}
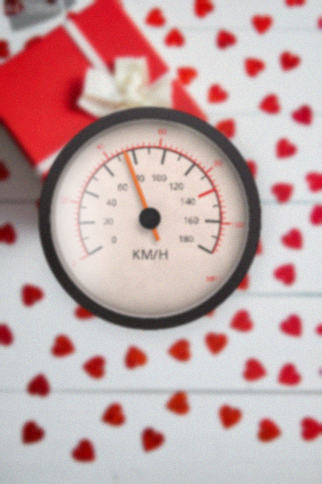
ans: {"value": 75, "unit": "km/h"}
